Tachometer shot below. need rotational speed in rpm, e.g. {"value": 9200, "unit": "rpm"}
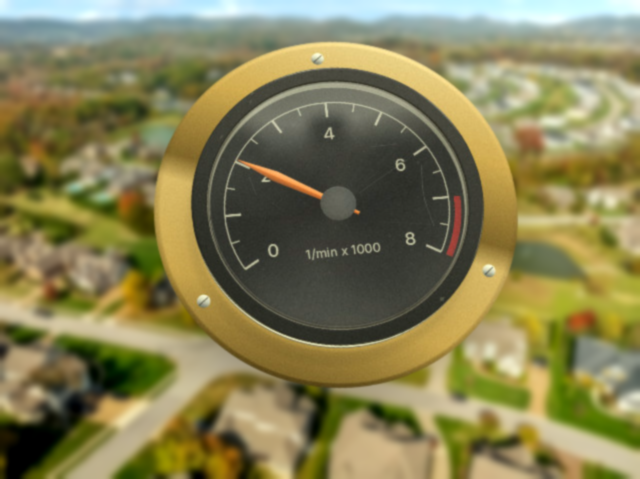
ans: {"value": 2000, "unit": "rpm"}
